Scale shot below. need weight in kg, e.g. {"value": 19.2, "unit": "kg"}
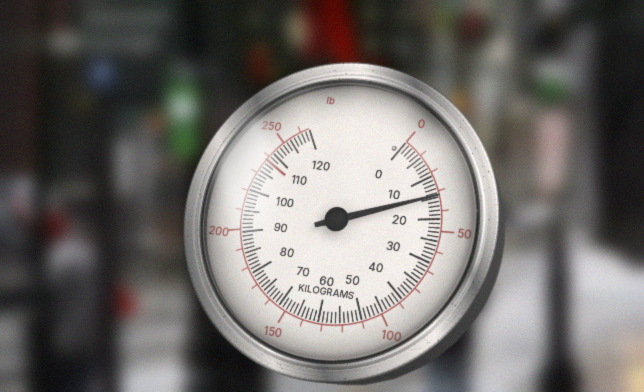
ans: {"value": 15, "unit": "kg"}
